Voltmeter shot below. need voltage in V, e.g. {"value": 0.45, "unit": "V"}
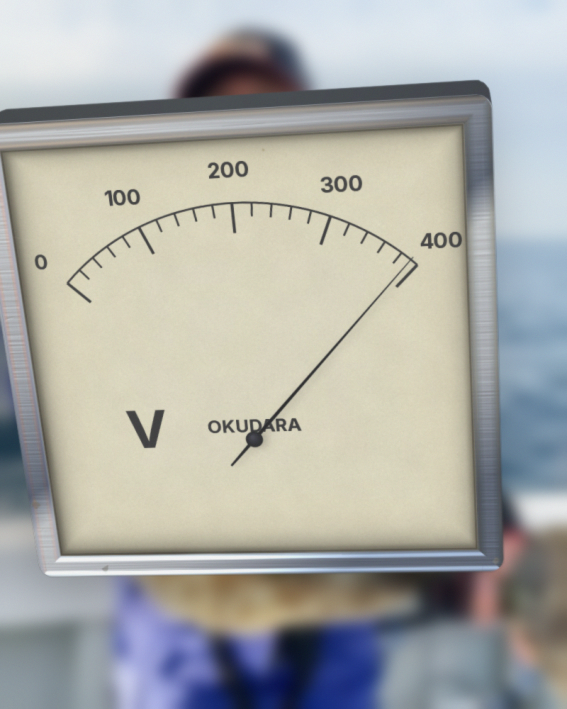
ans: {"value": 390, "unit": "V"}
